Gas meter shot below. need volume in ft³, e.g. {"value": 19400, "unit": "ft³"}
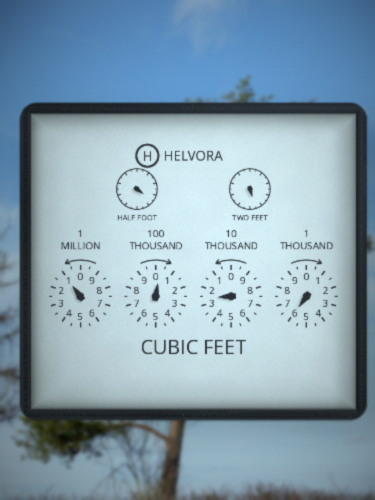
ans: {"value": 102600, "unit": "ft³"}
